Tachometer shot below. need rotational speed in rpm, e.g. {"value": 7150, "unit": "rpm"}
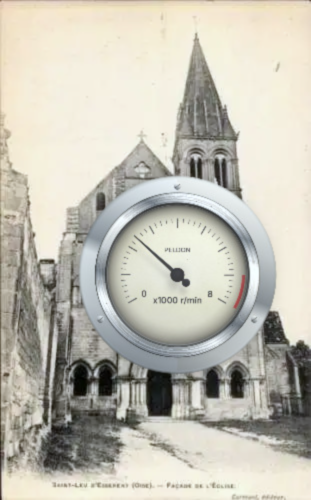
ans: {"value": 2400, "unit": "rpm"}
